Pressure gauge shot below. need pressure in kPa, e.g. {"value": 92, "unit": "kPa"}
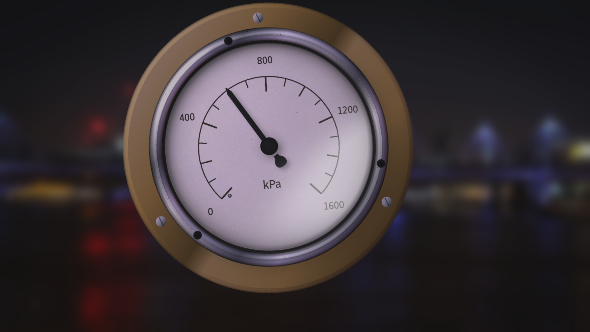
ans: {"value": 600, "unit": "kPa"}
